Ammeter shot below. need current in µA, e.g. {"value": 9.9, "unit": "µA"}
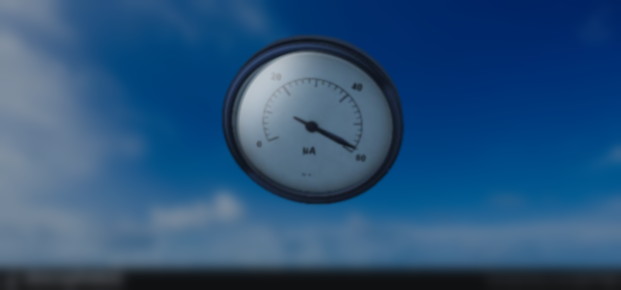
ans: {"value": 58, "unit": "µA"}
